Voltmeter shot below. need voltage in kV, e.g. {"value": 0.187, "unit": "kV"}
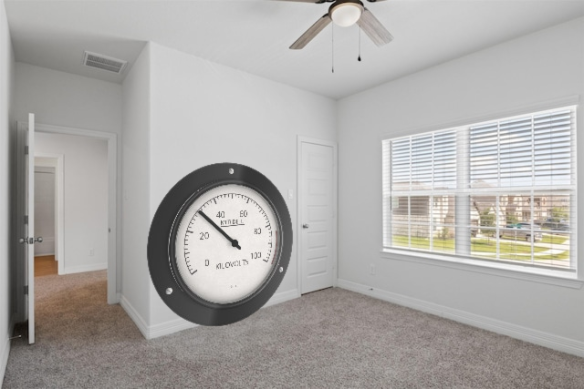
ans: {"value": 30, "unit": "kV"}
